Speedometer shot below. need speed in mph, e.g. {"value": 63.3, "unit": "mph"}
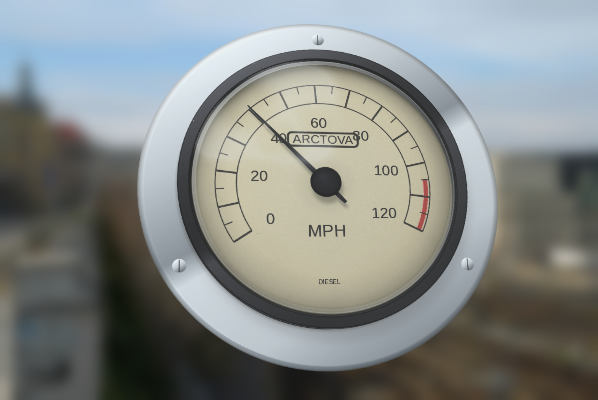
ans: {"value": 40, "unit": "mph"}
